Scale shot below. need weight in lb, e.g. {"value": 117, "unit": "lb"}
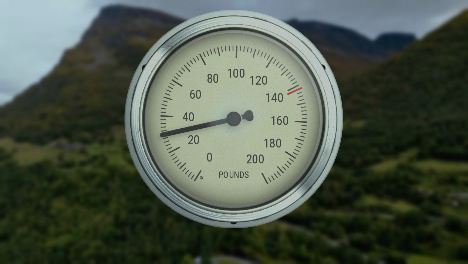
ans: {"value": 30, "unit": "lb"}
